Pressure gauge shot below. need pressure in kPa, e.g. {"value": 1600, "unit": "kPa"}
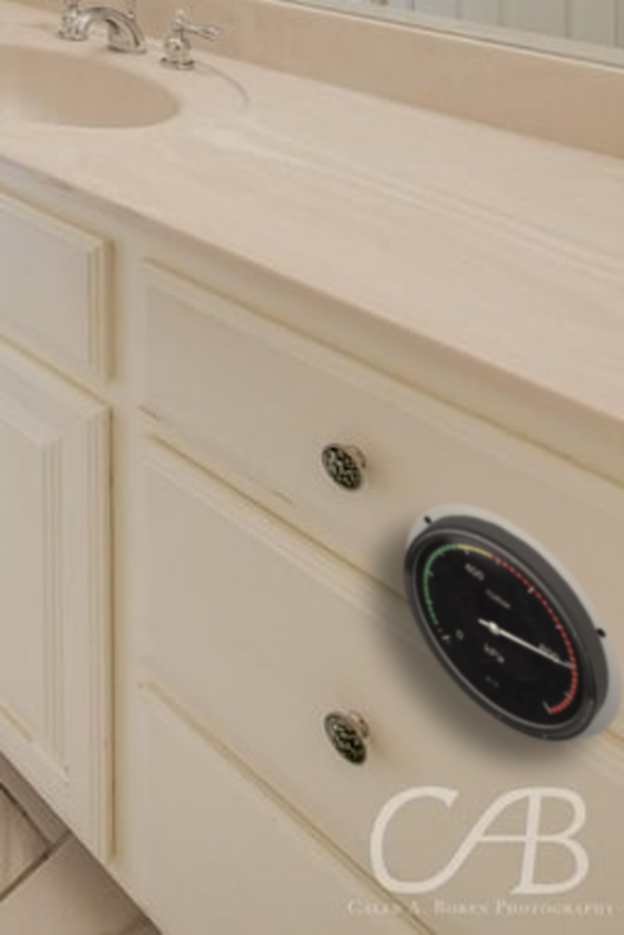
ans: {"value": 800, "unit": "kPa"}
